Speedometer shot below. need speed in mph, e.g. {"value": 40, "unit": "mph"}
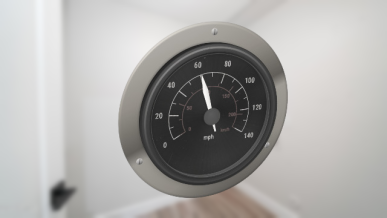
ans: {"value": 60, "unit": "mph"}
